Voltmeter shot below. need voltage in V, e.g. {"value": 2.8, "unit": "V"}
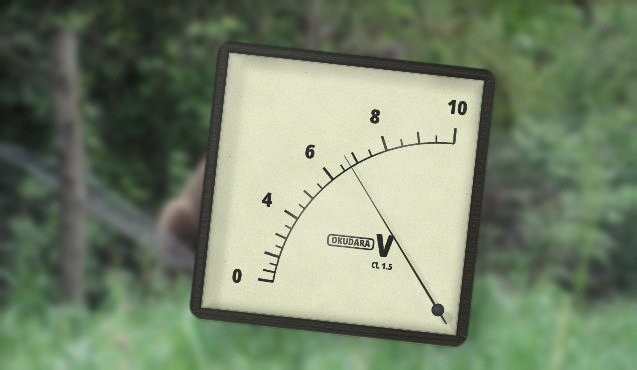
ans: {"value": 6.75, "unit": "V"}
